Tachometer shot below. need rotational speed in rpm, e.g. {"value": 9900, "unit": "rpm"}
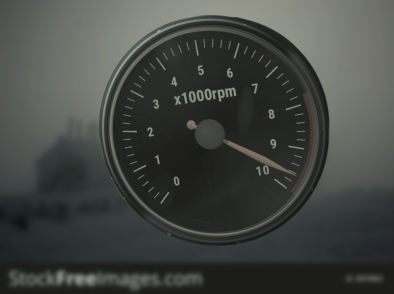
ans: {"value": 9600, "unit": "rpm"}
